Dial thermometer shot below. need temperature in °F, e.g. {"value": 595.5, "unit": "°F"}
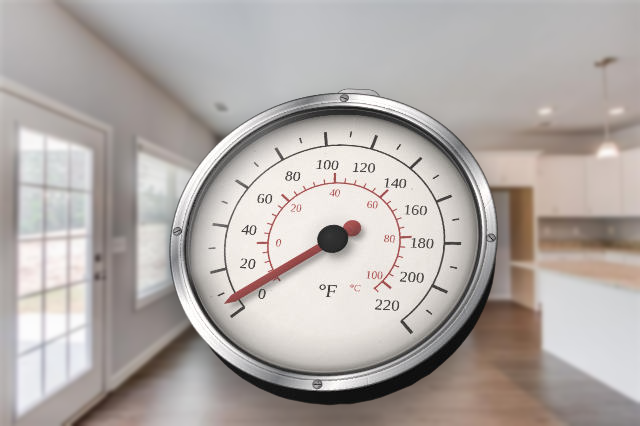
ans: {"value": 5, "unit": "°F"}
